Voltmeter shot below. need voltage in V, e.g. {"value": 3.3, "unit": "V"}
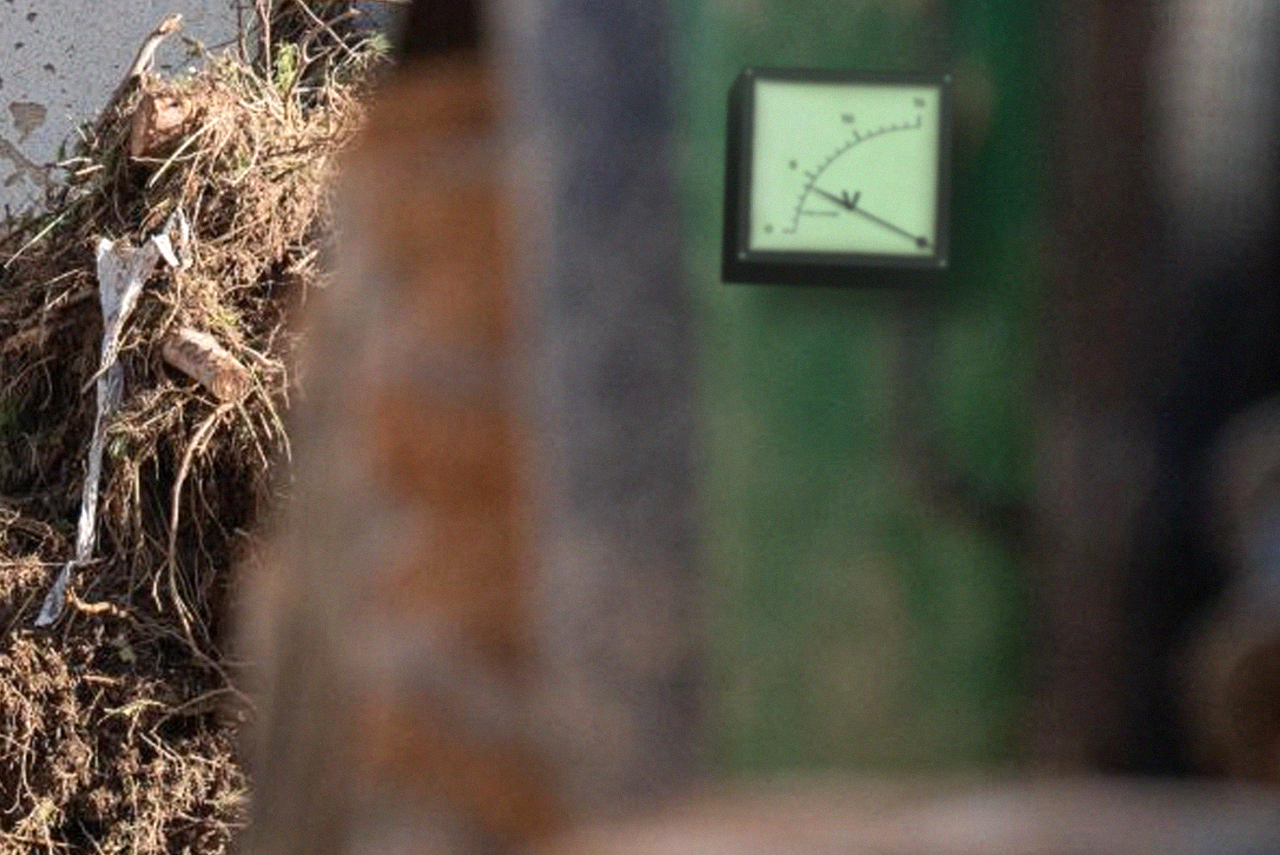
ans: {"value": 4, "unit": "V"}
